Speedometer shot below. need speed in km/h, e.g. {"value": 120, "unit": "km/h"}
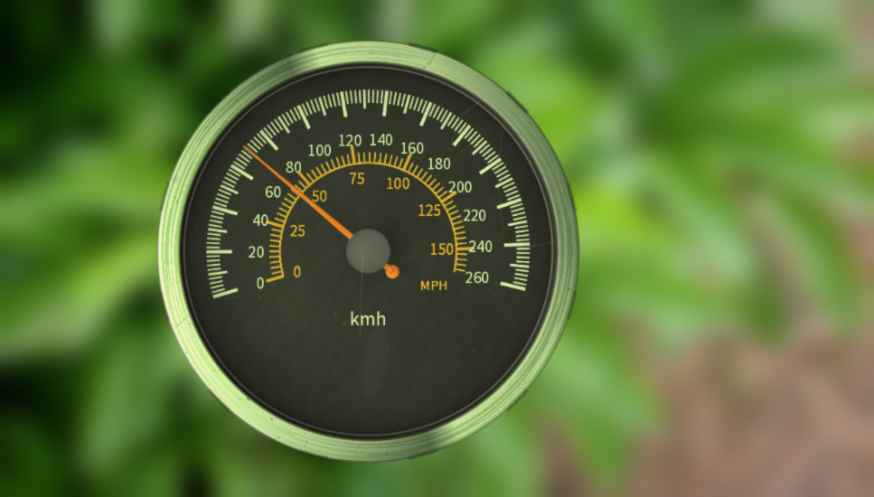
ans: {"value": 70, "unit": "km/h"}
